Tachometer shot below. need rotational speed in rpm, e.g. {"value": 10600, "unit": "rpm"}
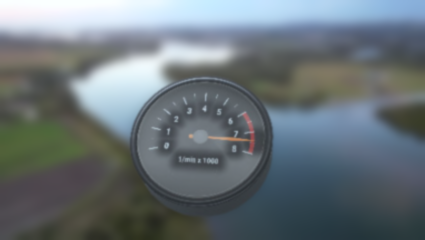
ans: {"value": 7500, "unit": "rpm"}
